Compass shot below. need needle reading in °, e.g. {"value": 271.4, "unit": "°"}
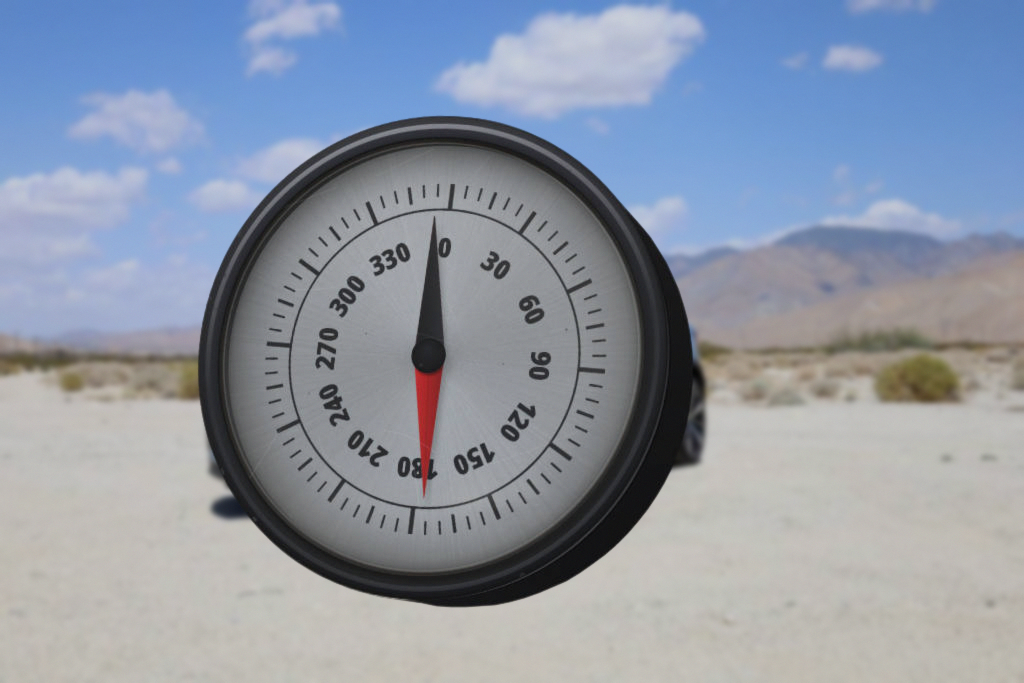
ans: {"value": 175, "unit": "°"}
